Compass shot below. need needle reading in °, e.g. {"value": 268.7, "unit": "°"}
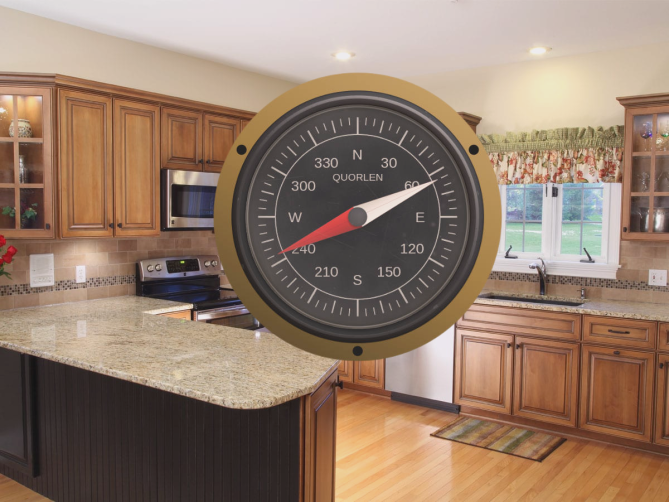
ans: {"value": 245, "unit": "°"}
